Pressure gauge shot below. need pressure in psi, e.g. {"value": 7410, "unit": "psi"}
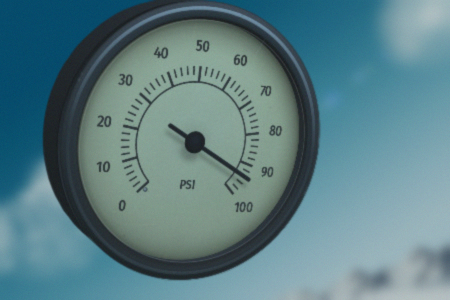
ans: {"value": 94, "unit": "psi"}
